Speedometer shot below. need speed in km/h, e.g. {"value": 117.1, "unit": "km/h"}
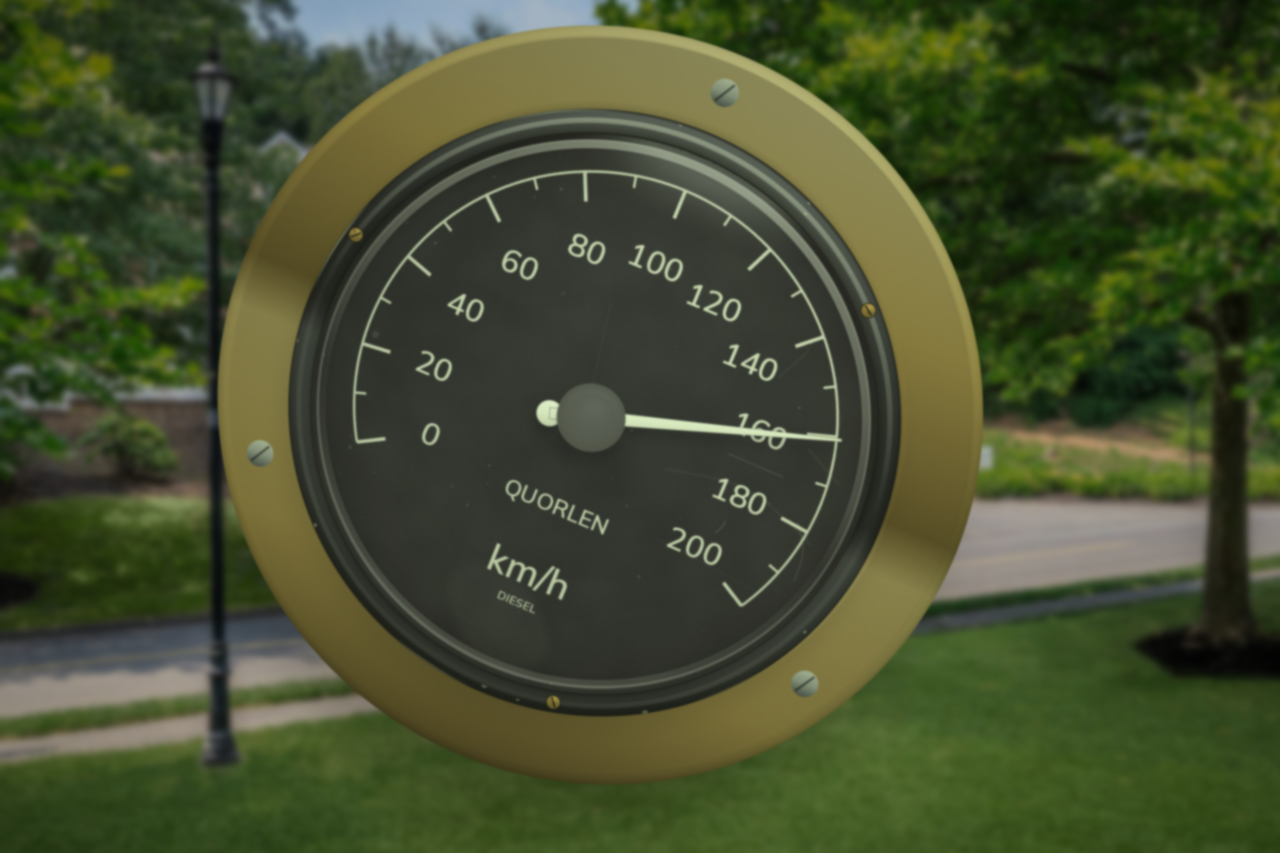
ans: {"value": 160, "unit": "km/h"}
